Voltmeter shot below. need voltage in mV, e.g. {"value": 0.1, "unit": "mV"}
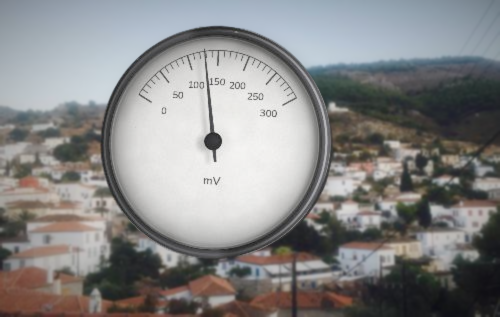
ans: {"value": 130, "unit": "mV"}
